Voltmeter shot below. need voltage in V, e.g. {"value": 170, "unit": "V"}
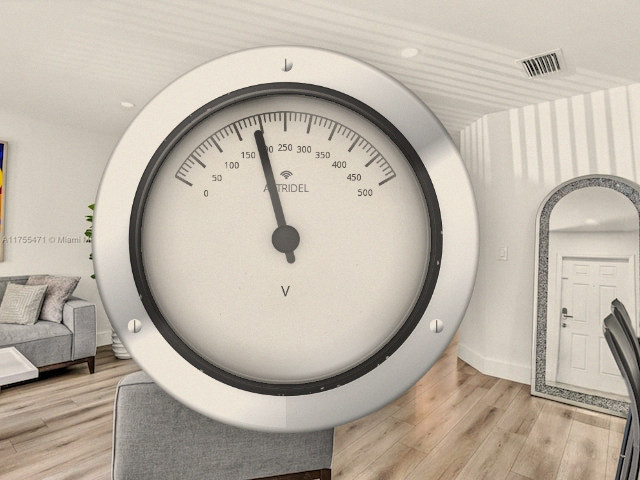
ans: {"value": 190, "unit": "V"}
